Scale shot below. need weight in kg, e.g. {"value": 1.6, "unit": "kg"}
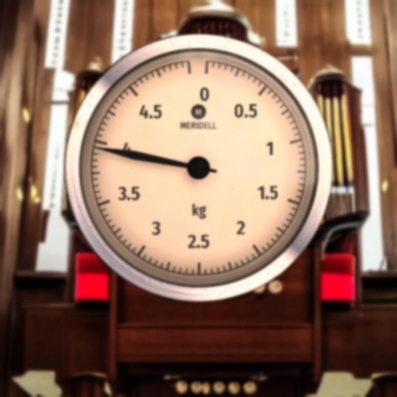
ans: {"value": 3.95, "unit": "kg"}
